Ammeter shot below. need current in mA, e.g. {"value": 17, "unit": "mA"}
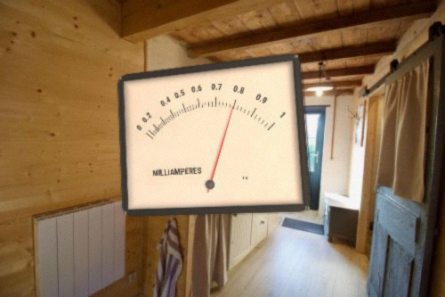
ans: {"value": 0.8, "unit": "mA"}
